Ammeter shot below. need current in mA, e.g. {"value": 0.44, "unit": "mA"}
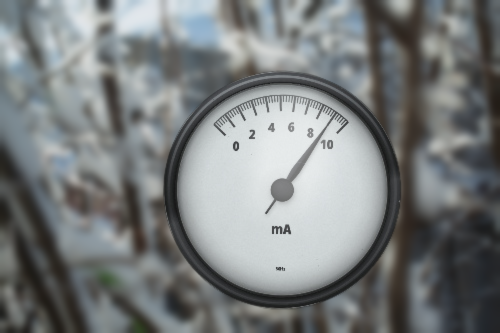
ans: {"value": 9, "unit": "mA"}
